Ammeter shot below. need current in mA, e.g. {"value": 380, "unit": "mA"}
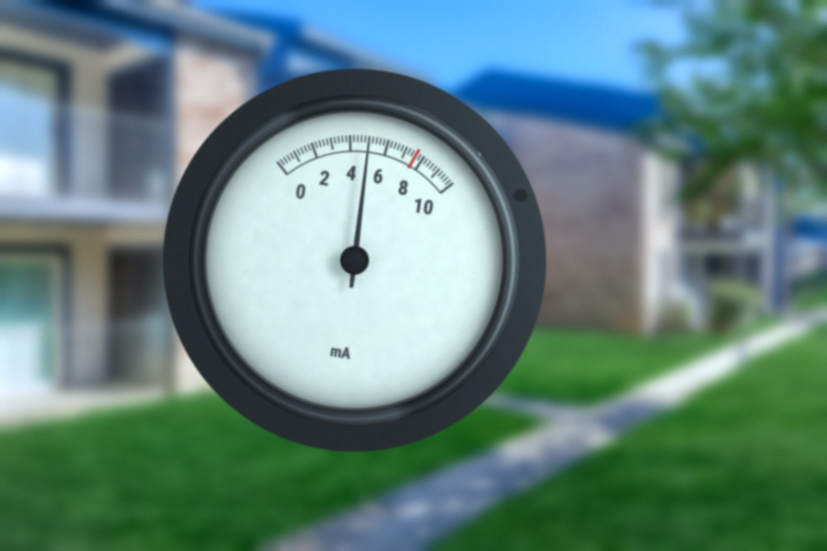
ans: {"value": 5, "unit": "mA"}
